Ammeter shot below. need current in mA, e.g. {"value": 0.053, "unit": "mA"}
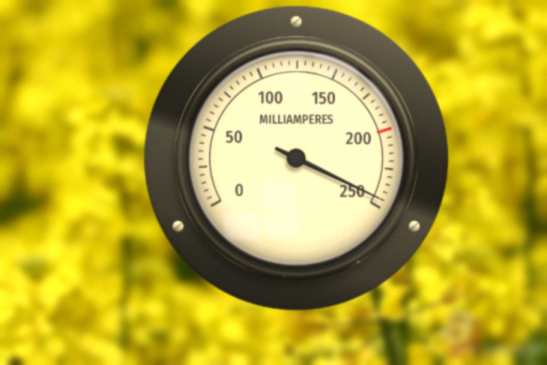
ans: {"value": 245, "unit": "mA"}
